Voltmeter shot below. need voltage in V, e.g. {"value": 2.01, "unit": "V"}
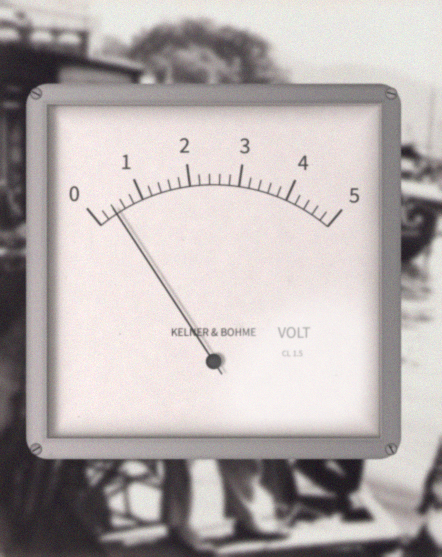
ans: {"value": 0.4, "unit": "V"}
